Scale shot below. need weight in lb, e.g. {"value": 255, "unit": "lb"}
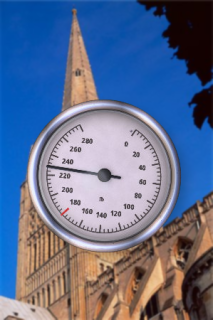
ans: {"value": 228, "unit": "lb"}
